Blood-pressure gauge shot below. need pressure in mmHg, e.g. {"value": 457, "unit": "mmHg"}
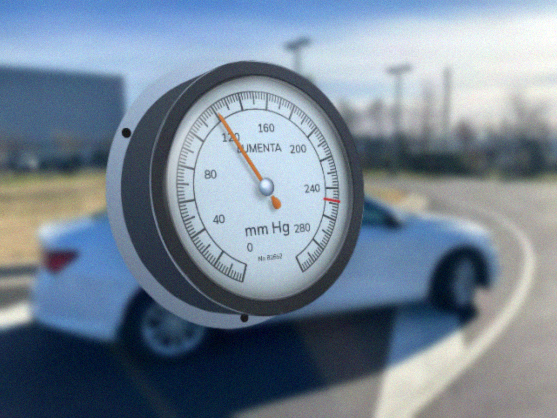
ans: {"value": 120, "unit": "mmHg"}
